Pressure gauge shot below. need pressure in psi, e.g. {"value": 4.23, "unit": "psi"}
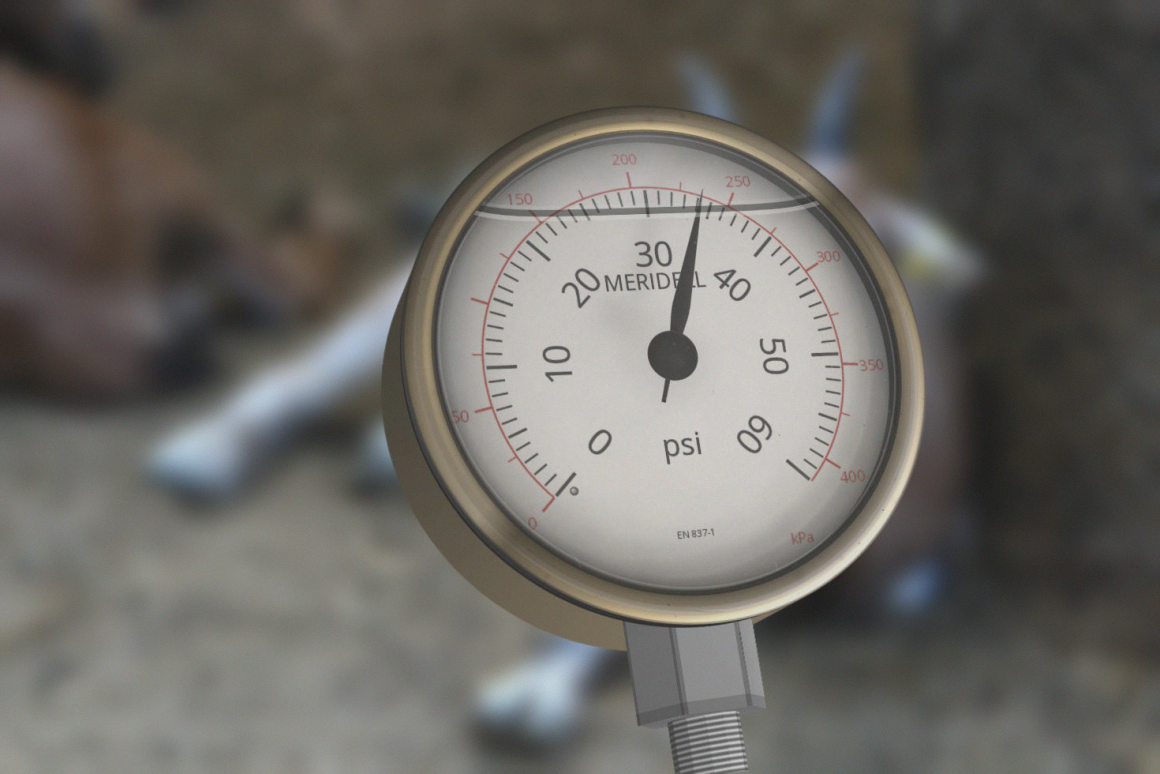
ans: {"value": 34, "unit": "psi"}
